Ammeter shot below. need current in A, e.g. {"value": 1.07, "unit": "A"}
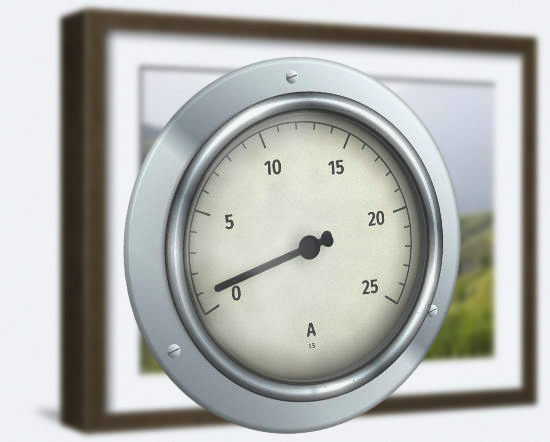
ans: {"value": 1, "unit": "A"}
